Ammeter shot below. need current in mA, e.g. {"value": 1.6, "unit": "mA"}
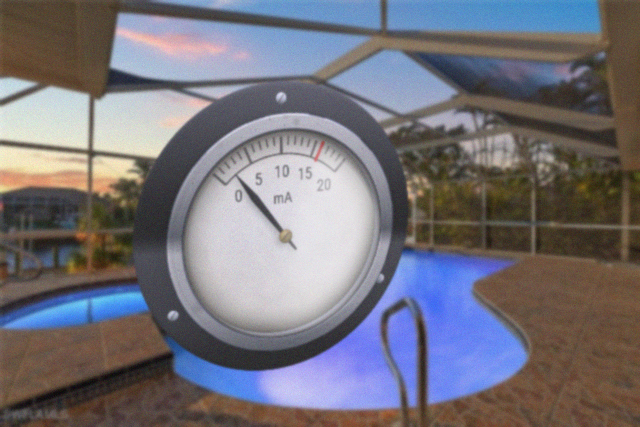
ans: {"value": 2, "unit": "mA"}
